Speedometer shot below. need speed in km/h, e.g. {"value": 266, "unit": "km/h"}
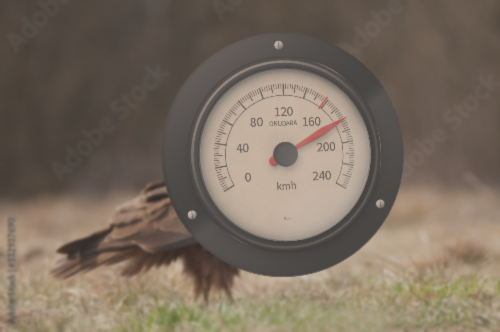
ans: {"value": 180, "unit": "km/h"}
